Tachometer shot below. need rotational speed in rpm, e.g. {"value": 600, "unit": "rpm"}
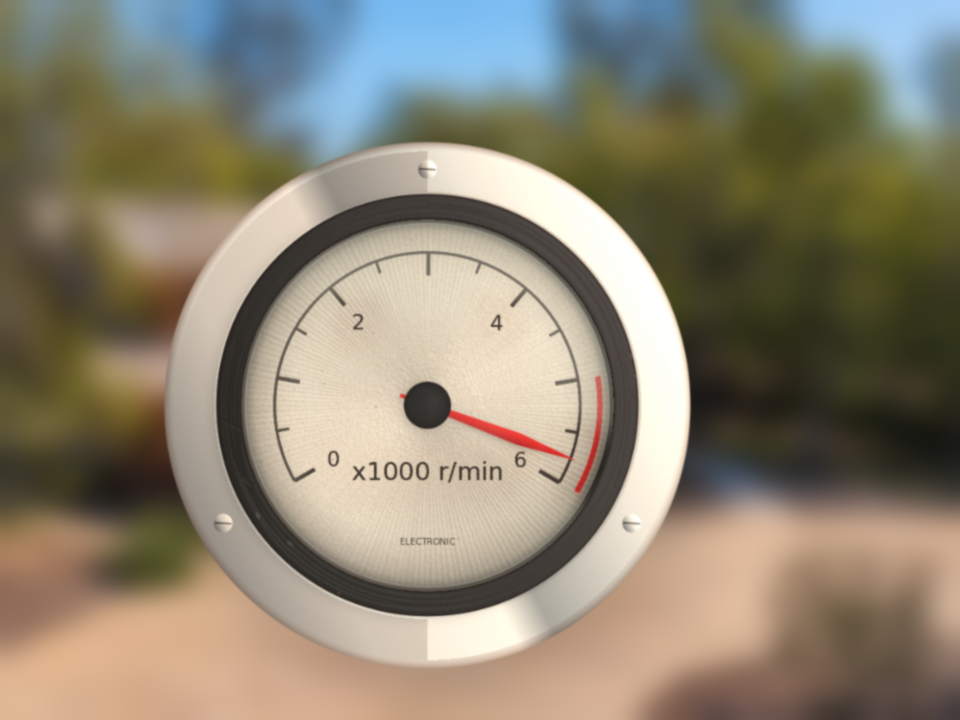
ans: {"value": 5750, "unit": "rpm"}
